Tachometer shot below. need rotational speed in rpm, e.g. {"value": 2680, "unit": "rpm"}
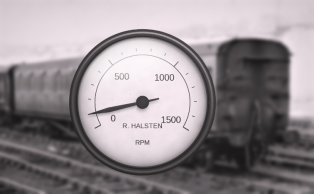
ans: {"value": 100, "unit": "rpm"}
